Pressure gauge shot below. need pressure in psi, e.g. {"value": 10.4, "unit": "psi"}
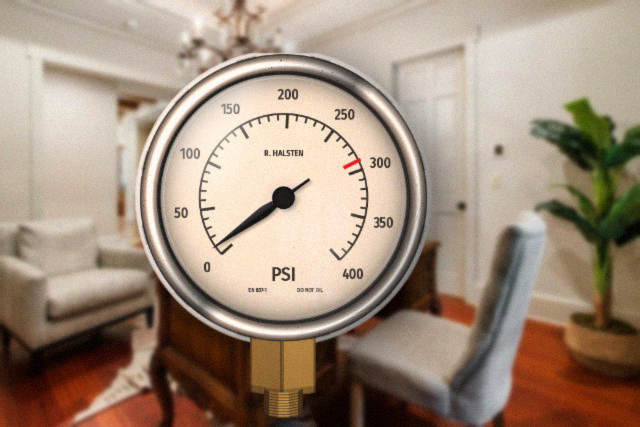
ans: {"value": 10, "unit": "psi"}
